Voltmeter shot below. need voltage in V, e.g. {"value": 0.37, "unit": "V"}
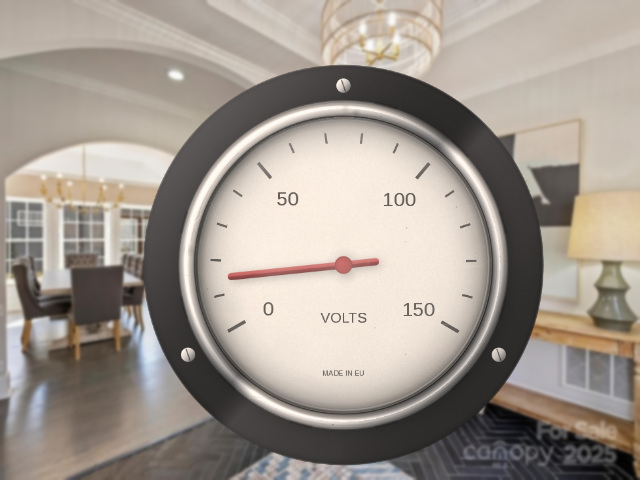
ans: {"value": 15, "unit": "V"}
